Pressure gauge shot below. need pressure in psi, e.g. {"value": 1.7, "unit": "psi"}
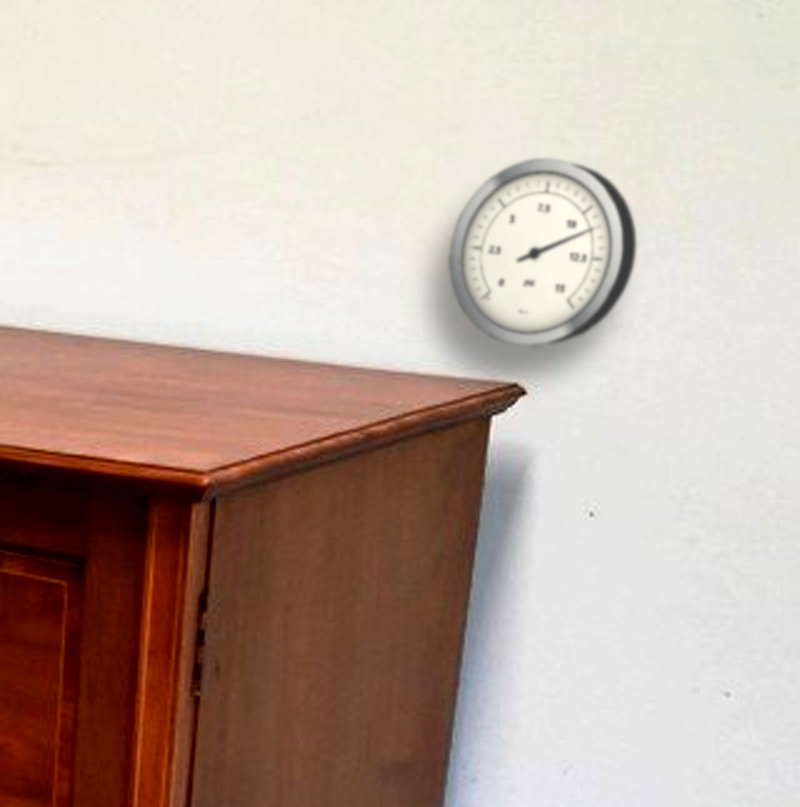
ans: {"value": 11, "unit": "psi"}
